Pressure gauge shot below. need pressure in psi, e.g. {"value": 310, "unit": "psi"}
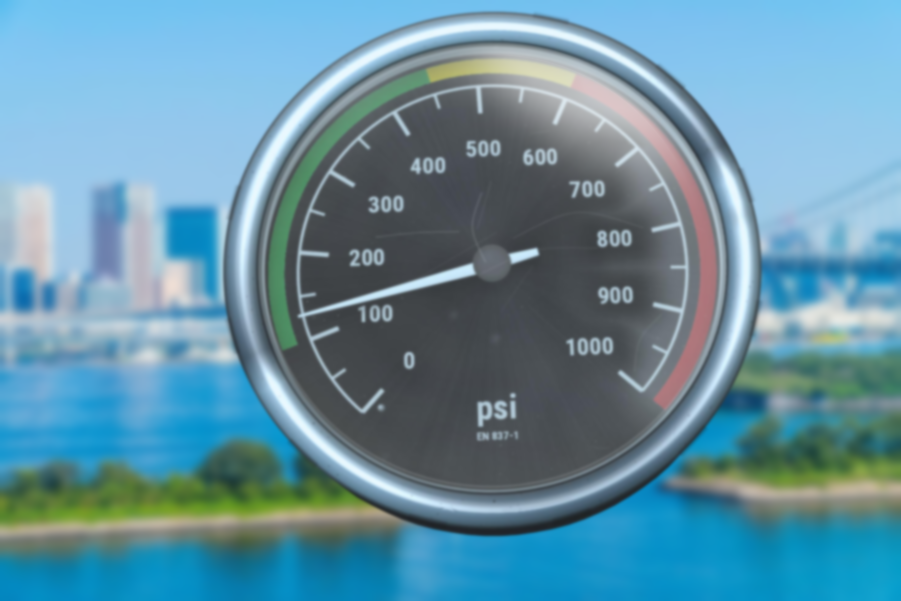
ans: {"value": 125, "unit": "psi"}
